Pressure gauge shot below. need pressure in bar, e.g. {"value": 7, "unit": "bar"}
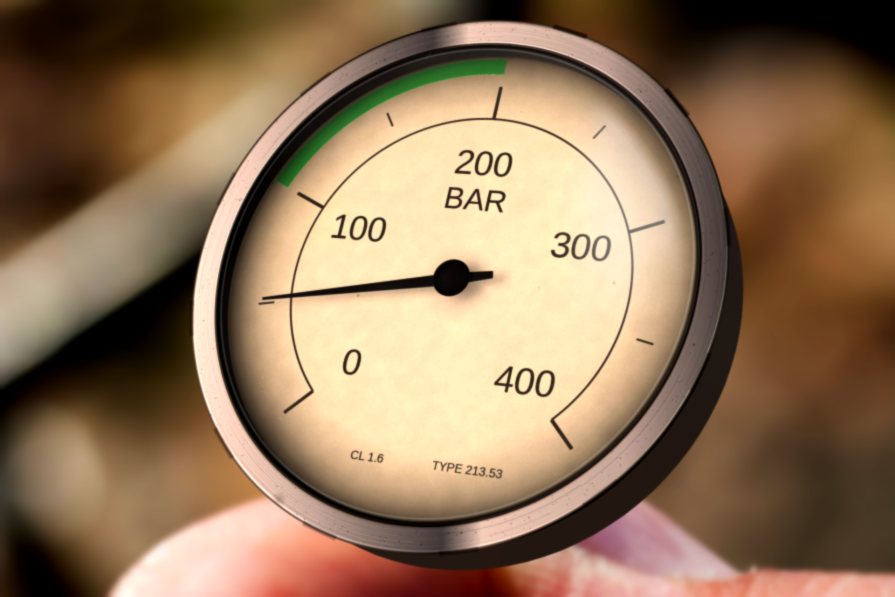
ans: {"value": 50, "unit": "bar"}
